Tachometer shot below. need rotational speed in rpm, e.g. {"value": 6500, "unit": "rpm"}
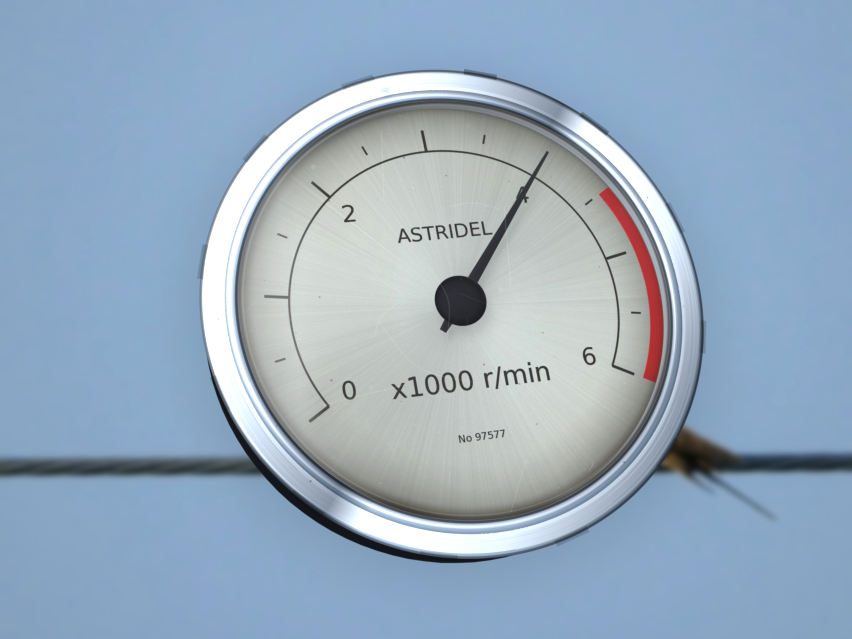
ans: {"value": 4000, "unit": "rpm"}
